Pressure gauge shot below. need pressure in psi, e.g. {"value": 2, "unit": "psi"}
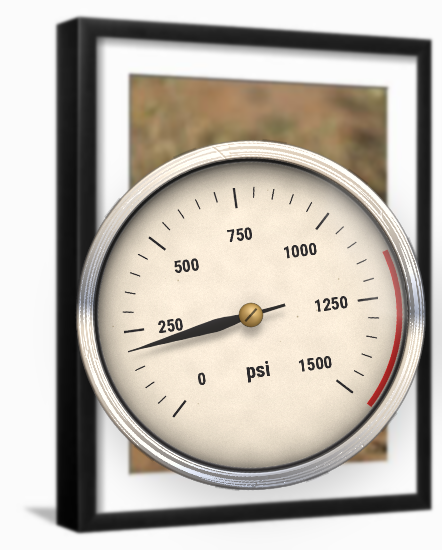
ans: {"value": 200, "unit": "psi"}
